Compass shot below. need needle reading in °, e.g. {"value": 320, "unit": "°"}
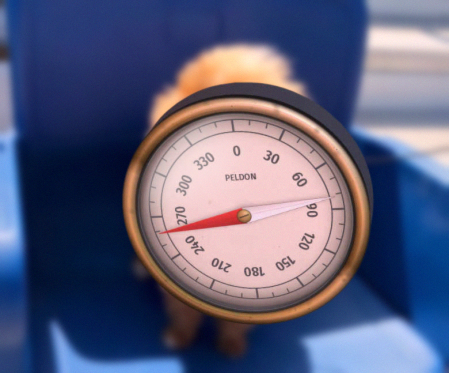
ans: {"value": 260, "unit": "°"}
